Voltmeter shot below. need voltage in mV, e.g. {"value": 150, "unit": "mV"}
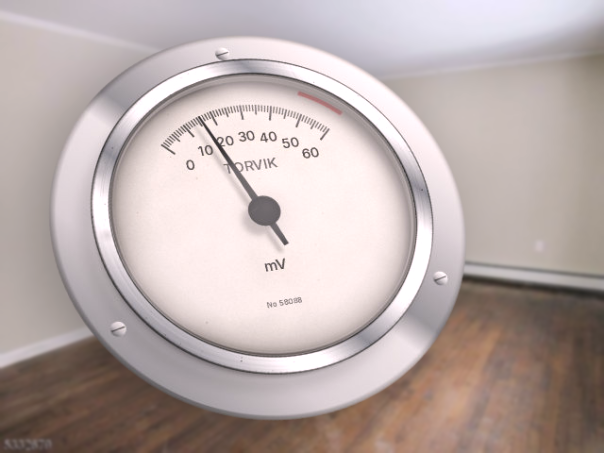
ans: {"value": 15, "unit": "mV"}
